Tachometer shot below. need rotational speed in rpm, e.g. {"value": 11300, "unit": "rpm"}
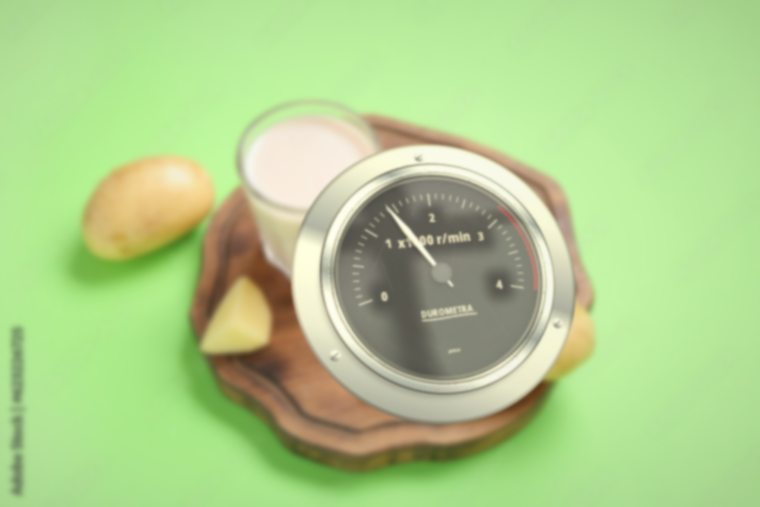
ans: {"value": 1400, "unit": "rpm"}
